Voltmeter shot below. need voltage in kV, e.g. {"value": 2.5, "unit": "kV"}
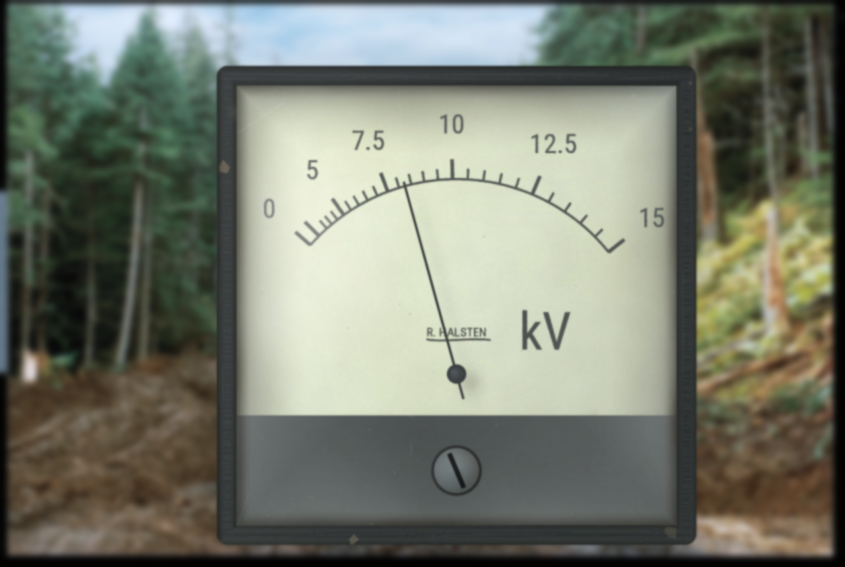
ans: {"value": 8.25, "unit": "kV"}
